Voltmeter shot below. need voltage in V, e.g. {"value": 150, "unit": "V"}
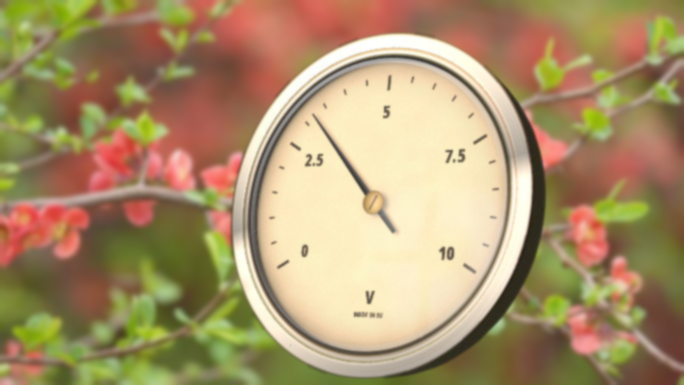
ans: {"value": 3.25, "unit": "V"}
